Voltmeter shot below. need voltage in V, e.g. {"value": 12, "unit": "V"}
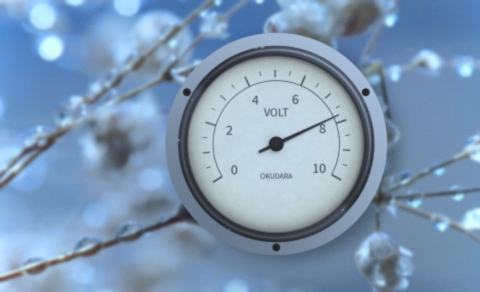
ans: {"value": 7.75, "unit": "V"}
